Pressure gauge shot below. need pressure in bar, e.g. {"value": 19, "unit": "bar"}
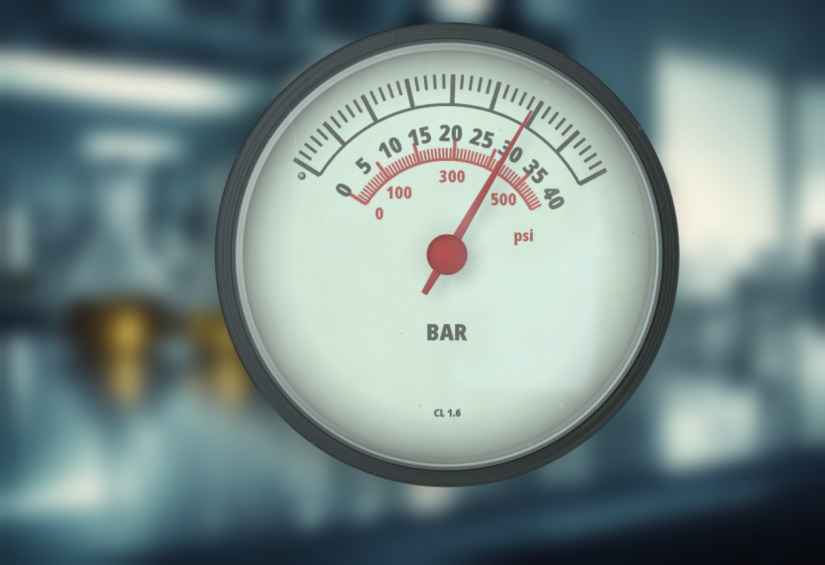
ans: {"value": 29.5, "unit": "bar"}
